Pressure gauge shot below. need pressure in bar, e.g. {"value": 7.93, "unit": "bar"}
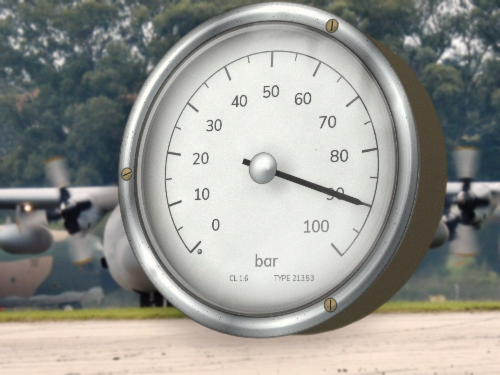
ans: {"value": 90, "unit": "bar"}
